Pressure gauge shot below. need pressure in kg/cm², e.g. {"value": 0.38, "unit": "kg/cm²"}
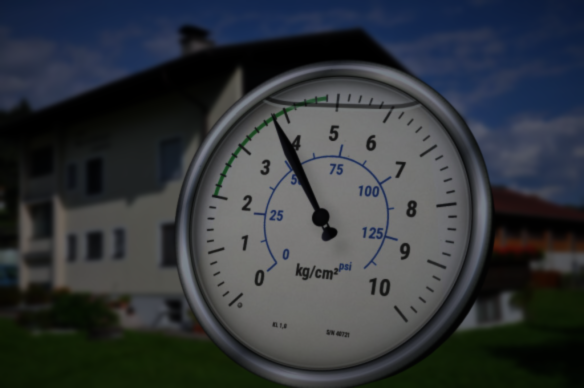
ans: {"value": 3.8, "unit": "kg/cm²"}
